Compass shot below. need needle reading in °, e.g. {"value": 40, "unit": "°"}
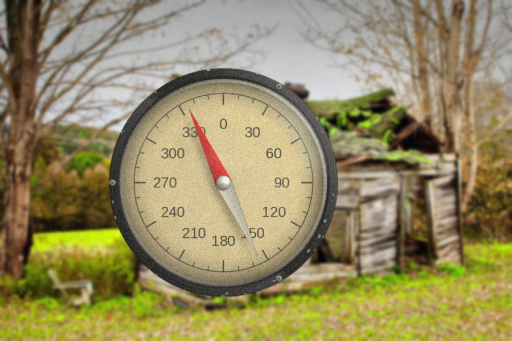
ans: {"value": 335, "unit": "°"}
